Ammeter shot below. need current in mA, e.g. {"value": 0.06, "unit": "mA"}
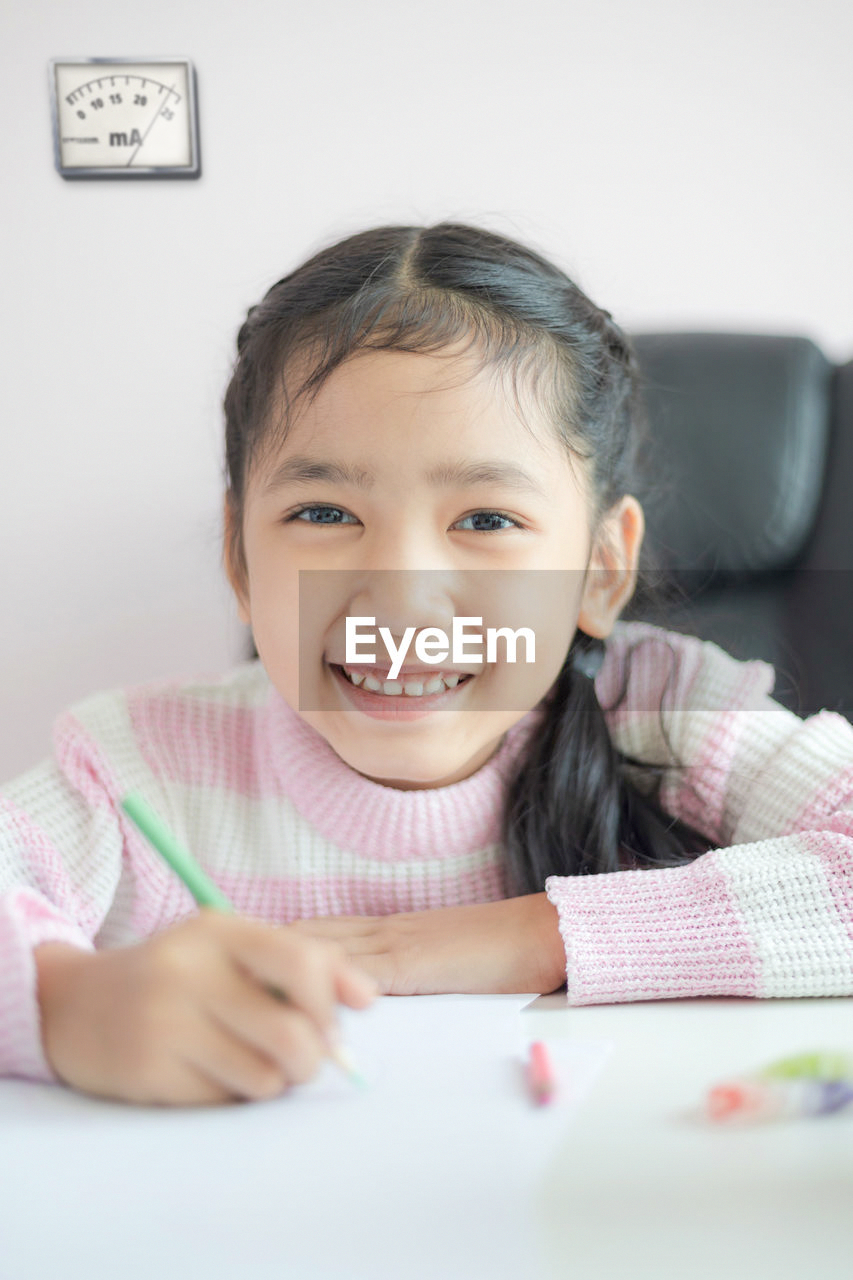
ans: {"value": 23.75, "unit": "mA"}
